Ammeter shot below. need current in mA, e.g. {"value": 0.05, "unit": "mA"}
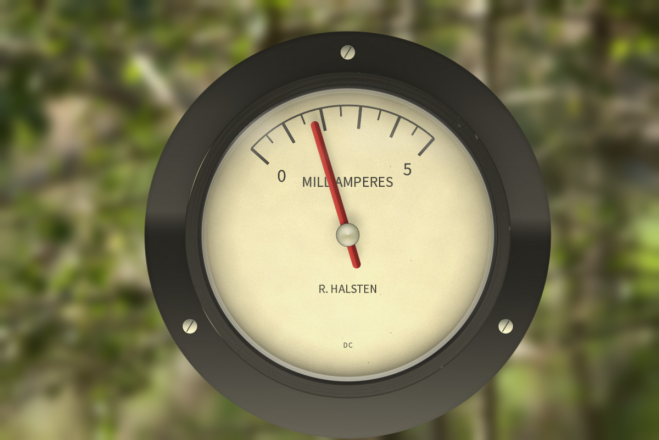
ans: {"value": 1.75, "unit": "mA"}
